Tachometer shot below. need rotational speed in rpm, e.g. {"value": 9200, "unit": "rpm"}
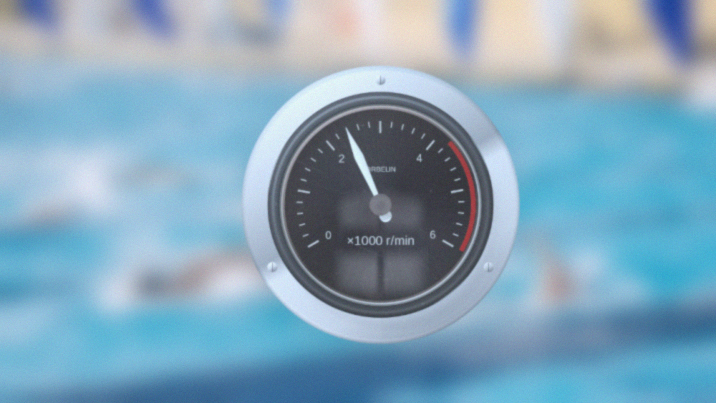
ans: {"value": 2400, "unit": "rpm"}
